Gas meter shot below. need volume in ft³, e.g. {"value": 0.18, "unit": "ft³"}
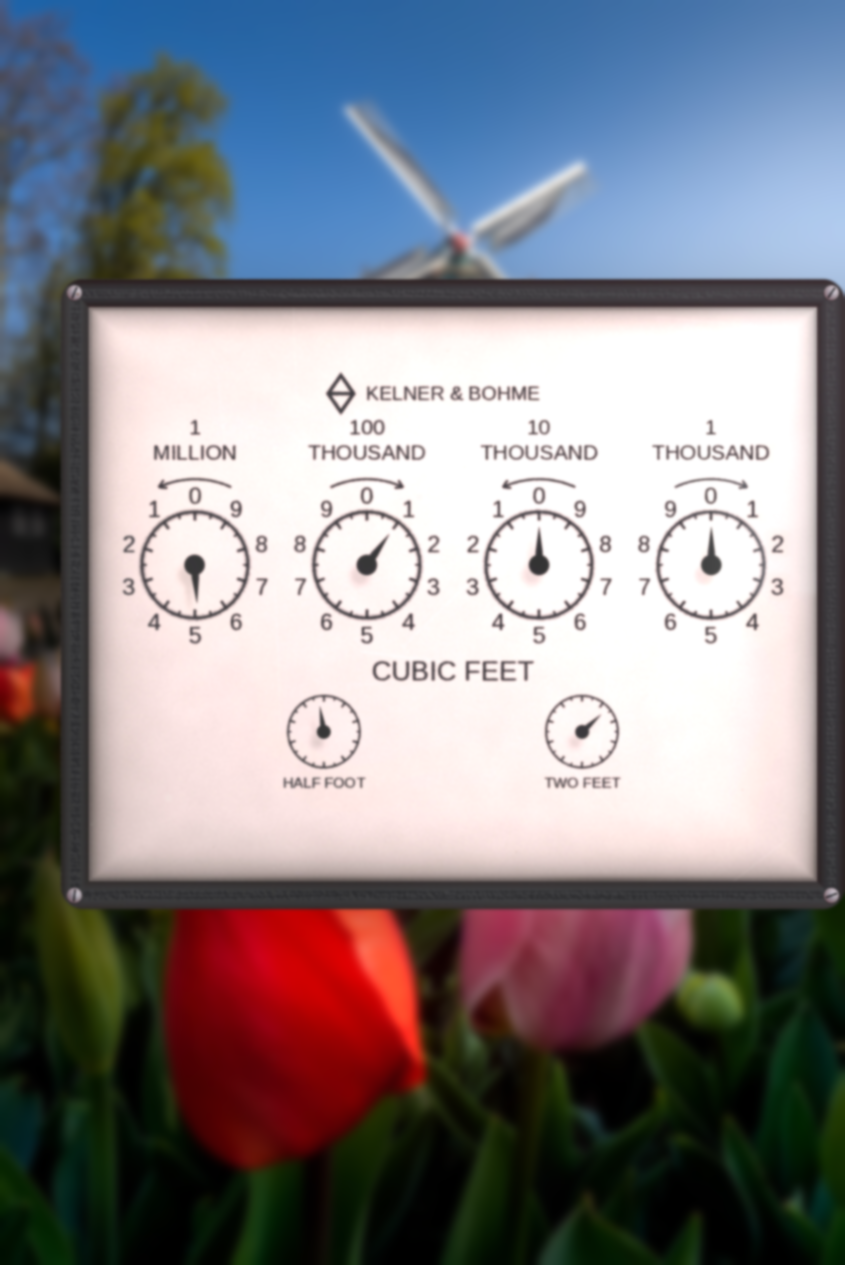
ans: {"value": 510000, "unit": "ft³"}
